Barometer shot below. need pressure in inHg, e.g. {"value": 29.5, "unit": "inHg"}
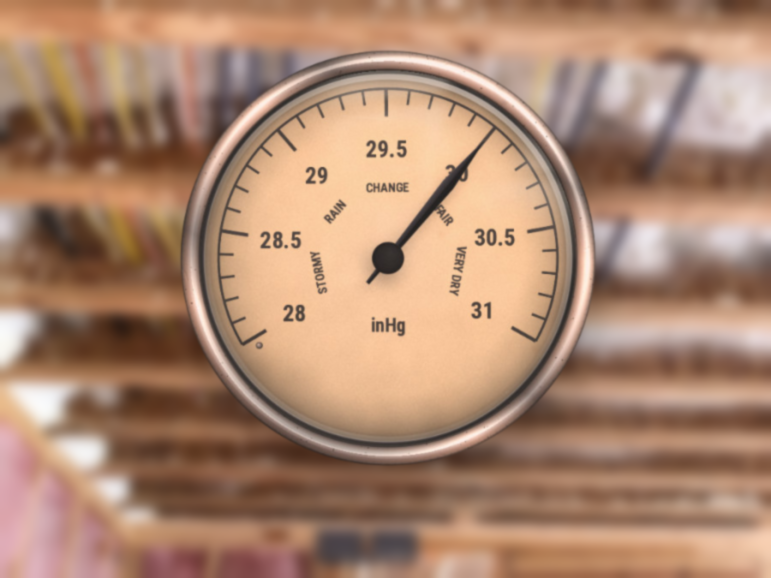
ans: {"value": 30, "unit": "inHg"}
